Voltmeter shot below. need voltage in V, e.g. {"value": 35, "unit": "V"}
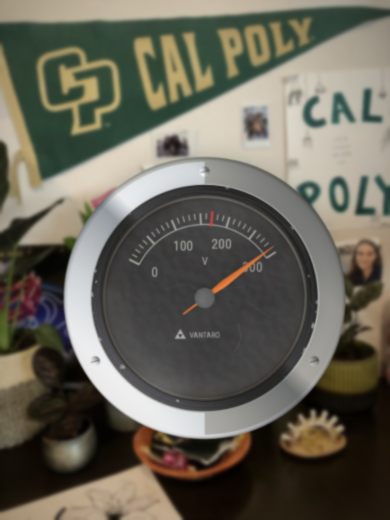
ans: {"value": 290, "unit": "V"}
